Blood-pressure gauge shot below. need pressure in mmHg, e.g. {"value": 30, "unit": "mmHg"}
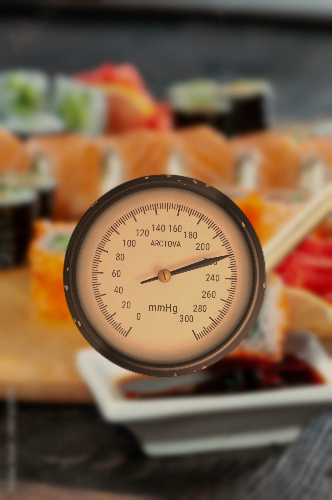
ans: {"value": 220, "unit": "mmHg"}
